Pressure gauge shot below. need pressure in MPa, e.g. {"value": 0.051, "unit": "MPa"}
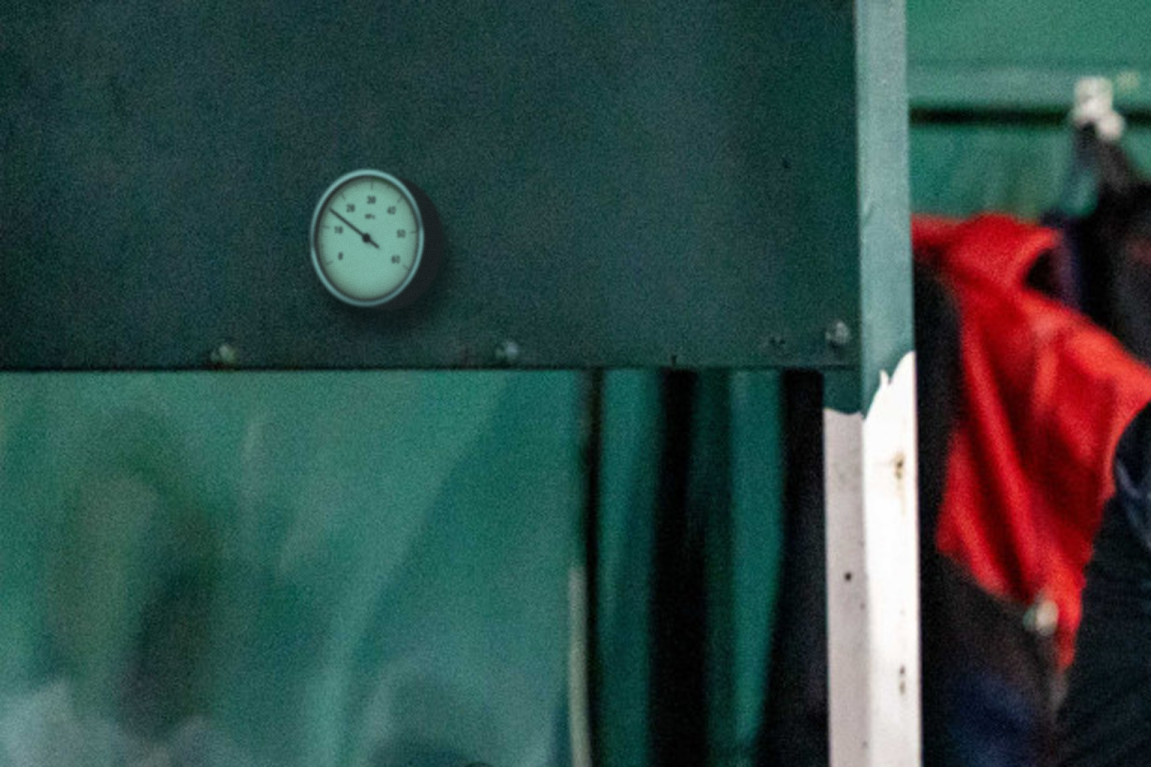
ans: {"value": 15, "unit": "MPa"}
